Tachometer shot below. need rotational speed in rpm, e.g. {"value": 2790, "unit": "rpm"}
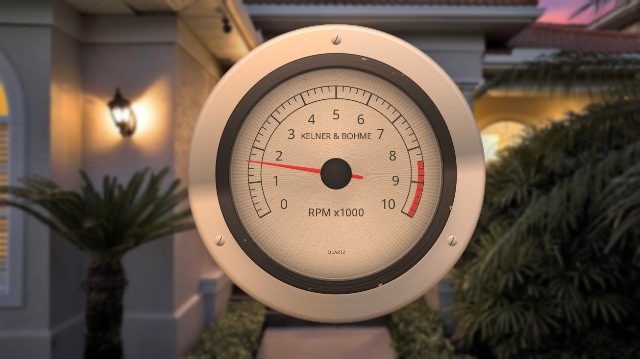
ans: {"value": 1600, "unit": "rpm"}
